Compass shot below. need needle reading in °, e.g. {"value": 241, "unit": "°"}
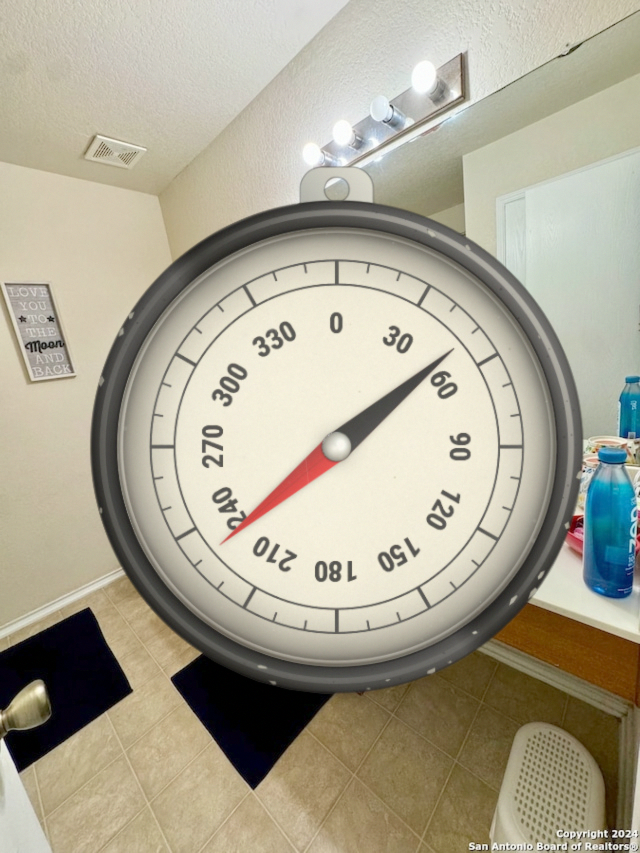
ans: {"value": 230, "unit": "°"}
